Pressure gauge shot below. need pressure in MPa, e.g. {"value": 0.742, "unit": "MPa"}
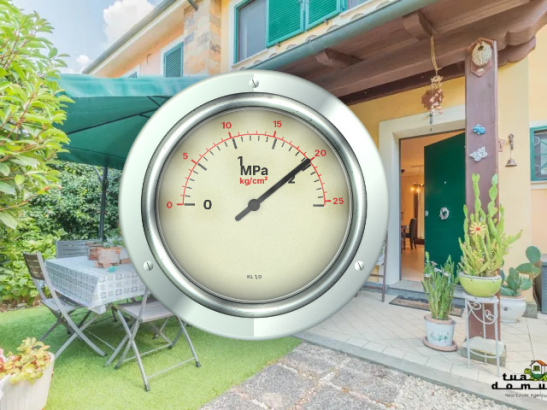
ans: {"value": 1.95, "unit": "MPa"}
